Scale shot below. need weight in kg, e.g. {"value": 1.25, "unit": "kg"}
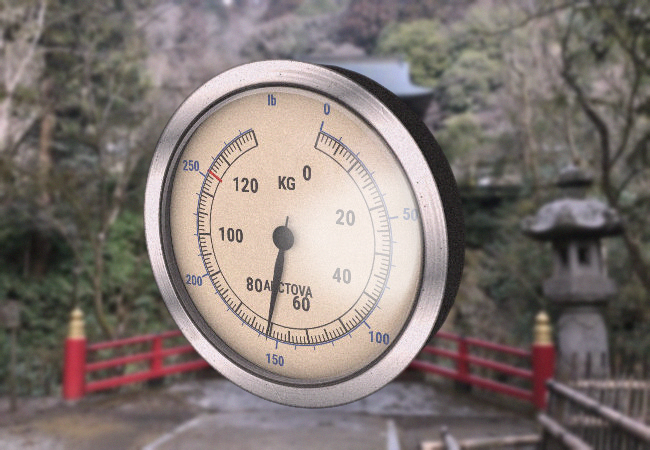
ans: {"value": 70, "unit": "kg"}
